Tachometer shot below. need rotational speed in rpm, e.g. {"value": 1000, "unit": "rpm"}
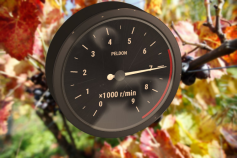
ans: {"value": 7000, "unit": "rpm"}
